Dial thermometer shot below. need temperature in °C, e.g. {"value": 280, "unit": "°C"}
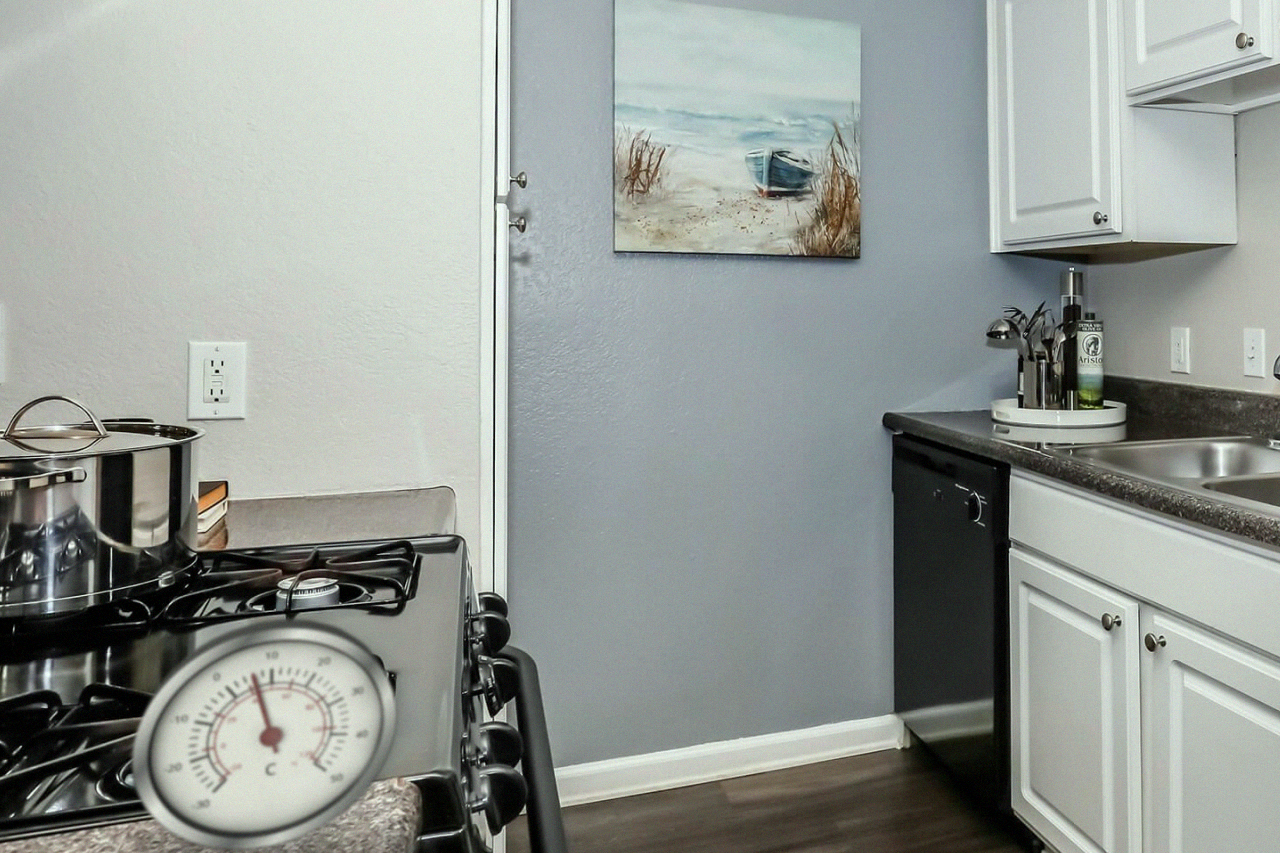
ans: {"value": 6, "unit": "°C"}
